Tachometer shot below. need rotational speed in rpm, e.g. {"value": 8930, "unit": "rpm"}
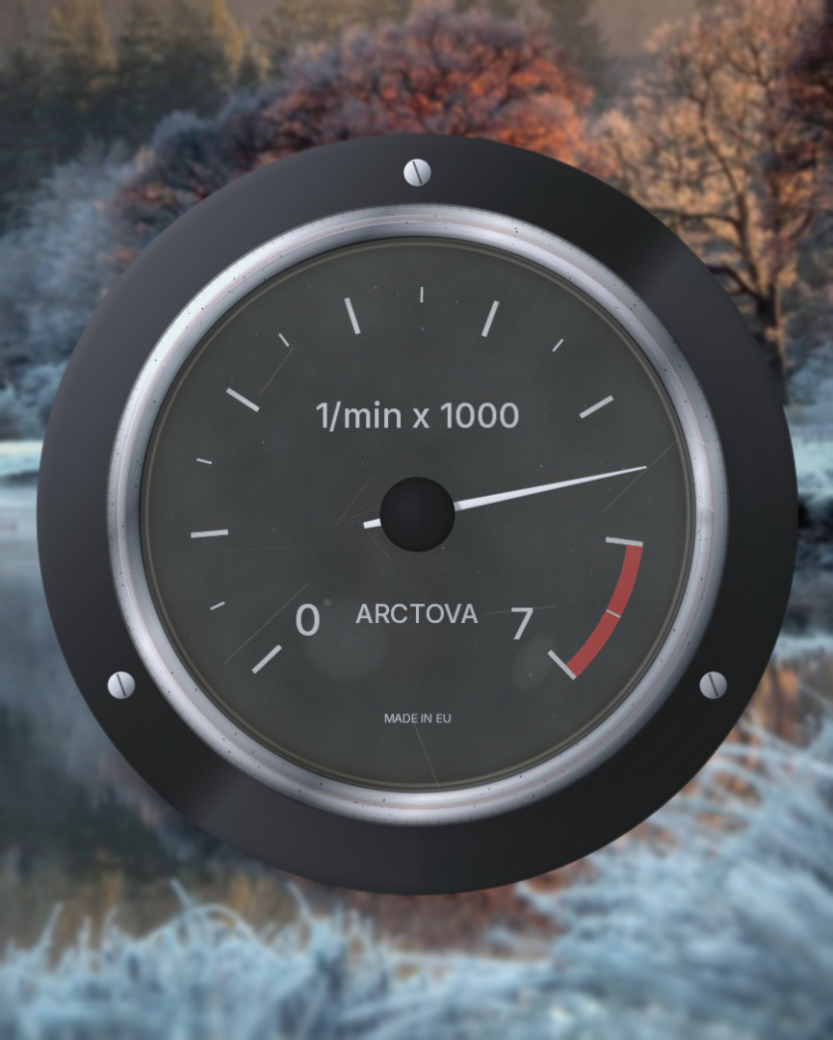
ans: {"value": 5500, "unit": "rpm"}
